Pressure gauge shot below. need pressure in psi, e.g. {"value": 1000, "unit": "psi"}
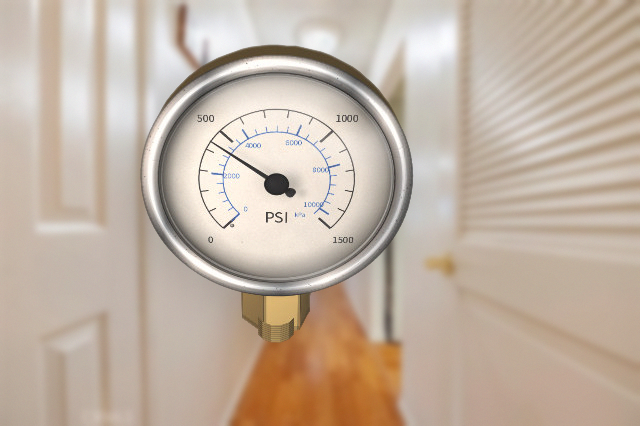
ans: {"value": 450, "unit": "psi"}
